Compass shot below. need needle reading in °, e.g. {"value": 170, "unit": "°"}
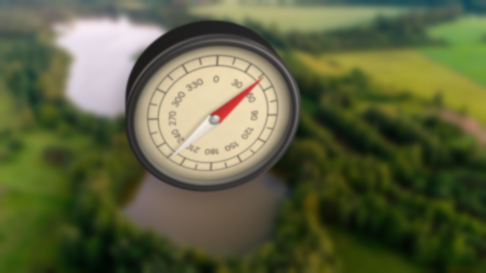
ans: {"value": 45, "unit": "°"}
